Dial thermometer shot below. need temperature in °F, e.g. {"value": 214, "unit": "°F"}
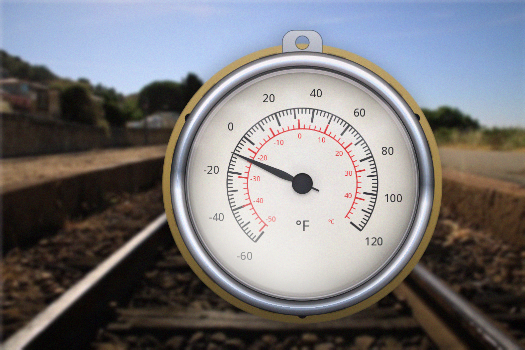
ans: {"value": -10, "unit": "°F"}
